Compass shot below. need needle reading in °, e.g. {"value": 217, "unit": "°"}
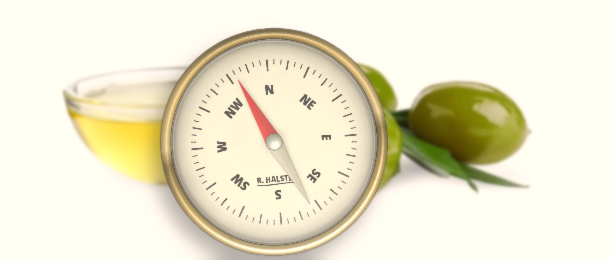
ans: {"value": 335, "unit": "°"}
